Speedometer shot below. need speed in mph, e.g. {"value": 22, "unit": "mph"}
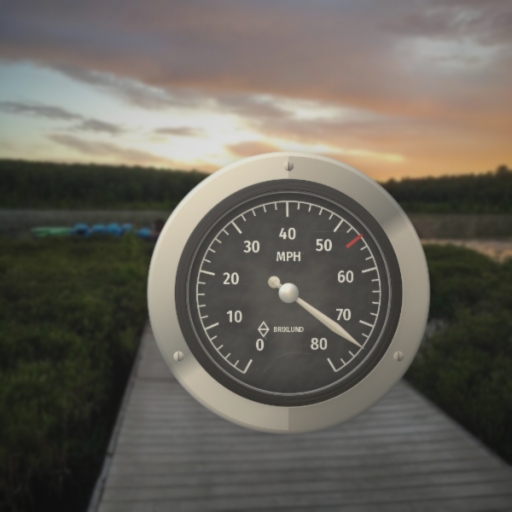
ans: {"value": 74, "unit": "mph"}
